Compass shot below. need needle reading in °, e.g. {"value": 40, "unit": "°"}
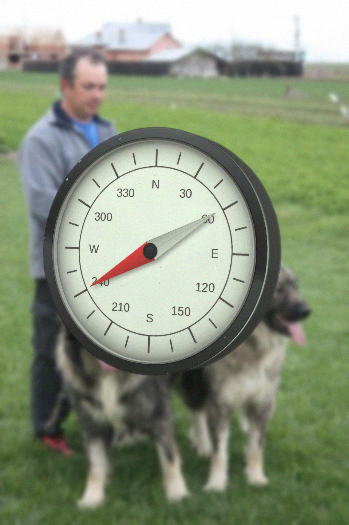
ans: {"value": 240, "unit": "°"}
